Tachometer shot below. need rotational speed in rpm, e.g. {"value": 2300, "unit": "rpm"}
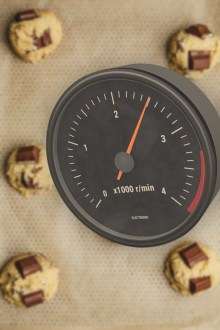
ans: {"value": 2500, "unit": "rpm"}
